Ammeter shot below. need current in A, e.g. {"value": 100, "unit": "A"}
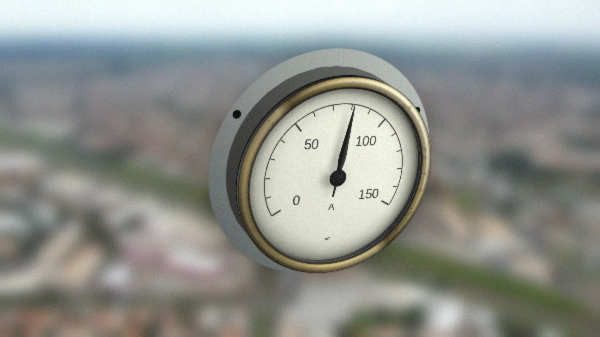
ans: {"value": 80, "unit": "A"}
